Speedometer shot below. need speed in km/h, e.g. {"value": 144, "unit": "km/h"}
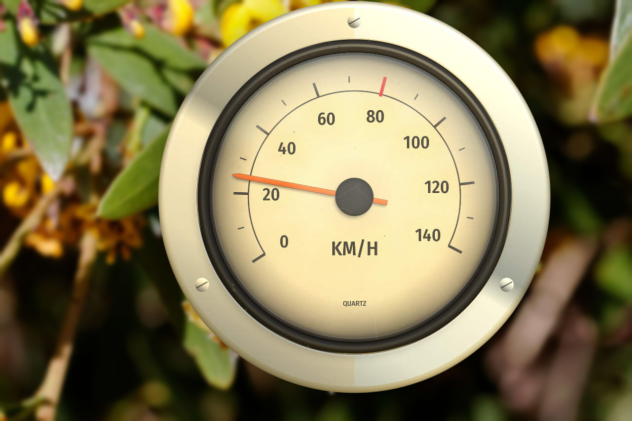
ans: {"value": 25, "unit": "km/h"}
